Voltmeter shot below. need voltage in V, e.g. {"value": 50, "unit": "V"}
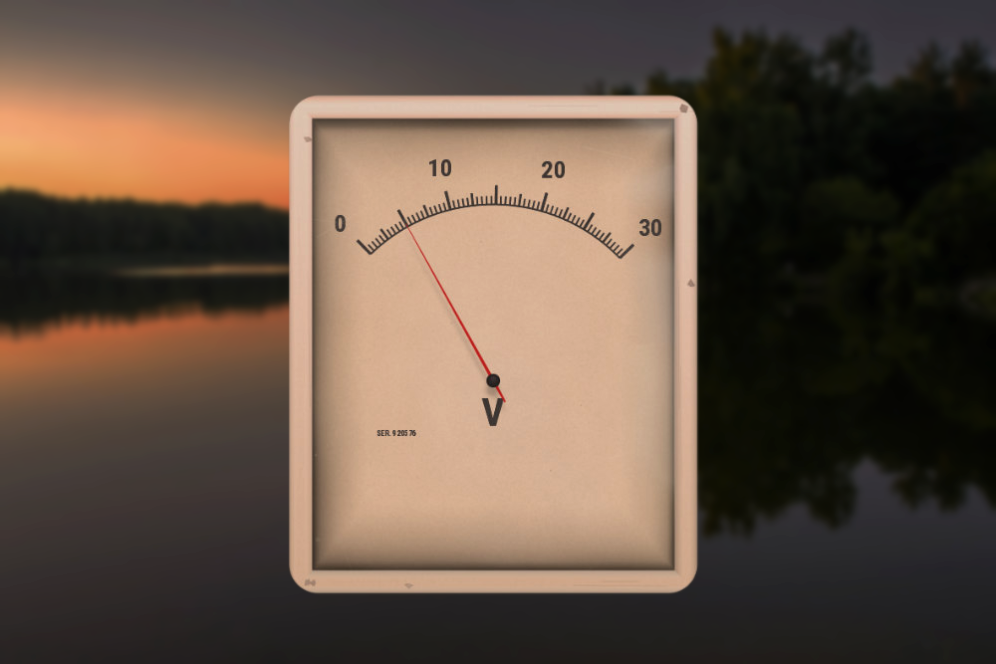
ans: {"value": 5, "unit": "V"}
